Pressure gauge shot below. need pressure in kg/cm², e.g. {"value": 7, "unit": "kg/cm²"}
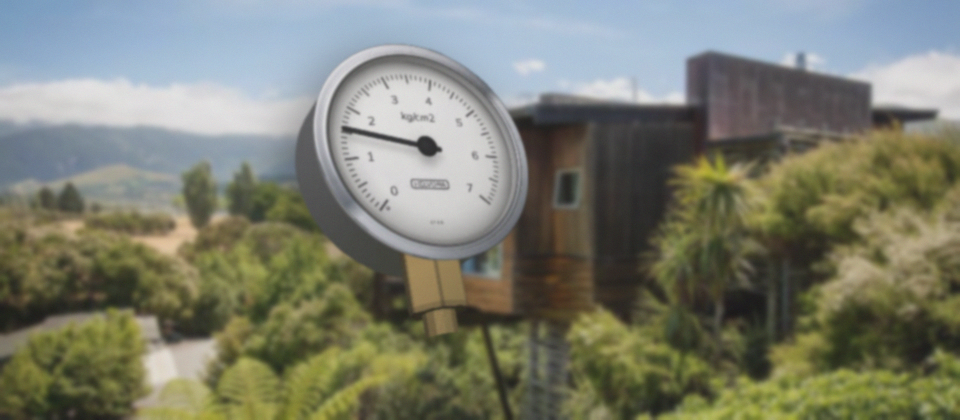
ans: {"value": 1.5, "unit": "kg/cm²"}
